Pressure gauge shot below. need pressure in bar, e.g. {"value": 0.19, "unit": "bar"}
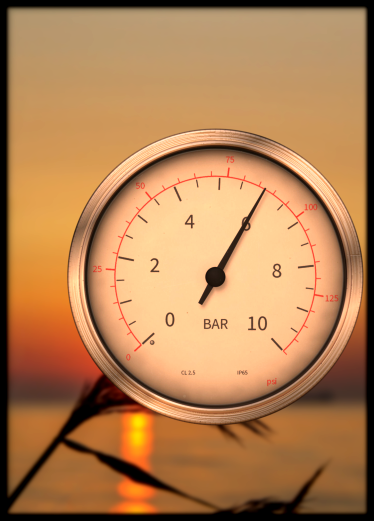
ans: {"value": 6, "unit": "bar"}
